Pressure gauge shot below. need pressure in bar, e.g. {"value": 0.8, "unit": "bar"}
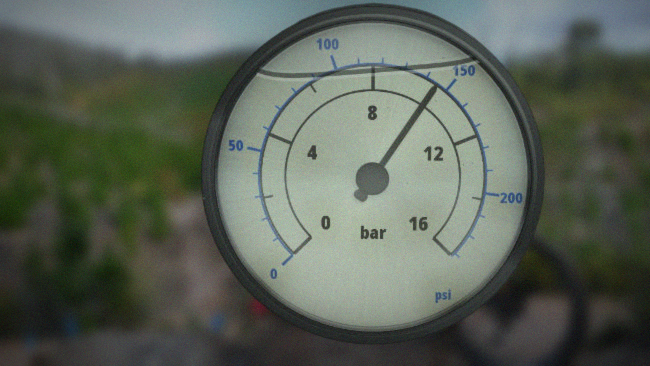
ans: {"value": 10, "unit": "bar"}
